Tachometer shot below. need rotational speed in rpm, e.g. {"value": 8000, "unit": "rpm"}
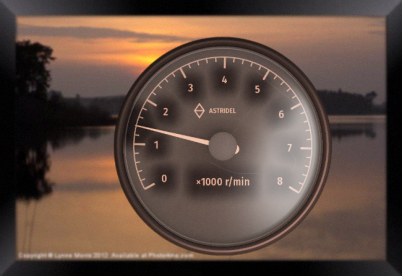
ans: {"value": 1400, "unit": "rpm"}
